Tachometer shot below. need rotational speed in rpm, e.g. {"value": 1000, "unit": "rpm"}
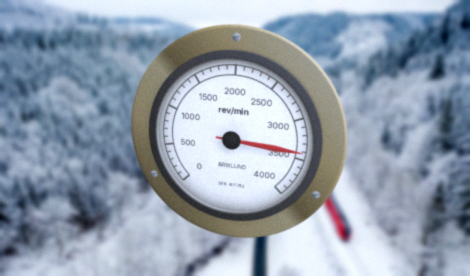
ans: {"value": 3400, "unit": "rpm"}
